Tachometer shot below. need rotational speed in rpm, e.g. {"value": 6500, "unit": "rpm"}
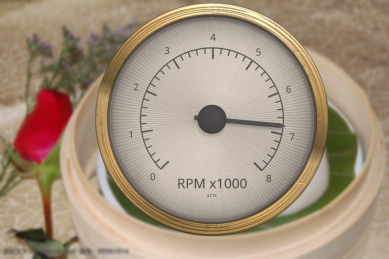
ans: {"value": 6800, "unit": "rpm"}
